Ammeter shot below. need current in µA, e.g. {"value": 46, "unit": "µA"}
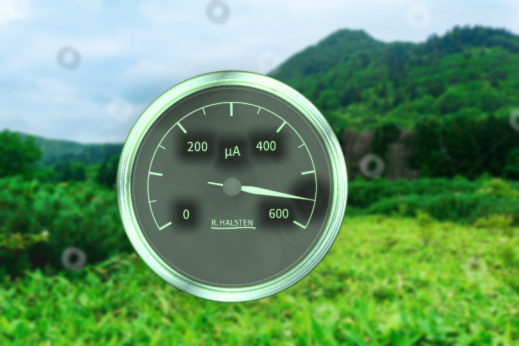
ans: {"value": 550, "unit": "µA"}
